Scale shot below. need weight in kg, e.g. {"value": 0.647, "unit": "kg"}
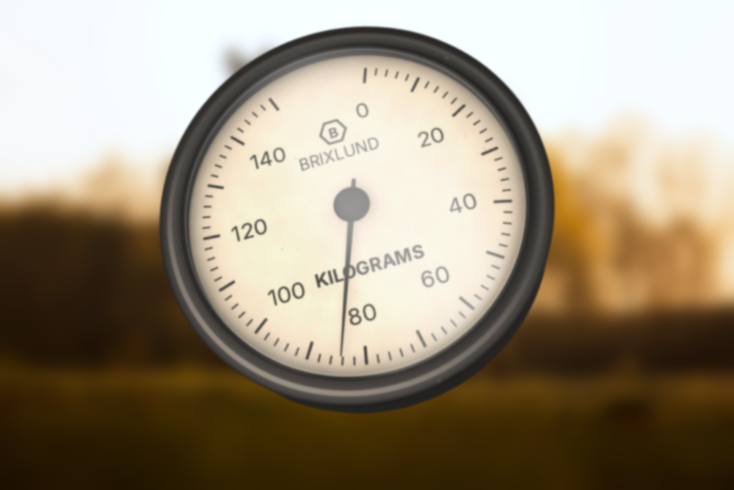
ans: {"value": 84, "unit": "kg"}
